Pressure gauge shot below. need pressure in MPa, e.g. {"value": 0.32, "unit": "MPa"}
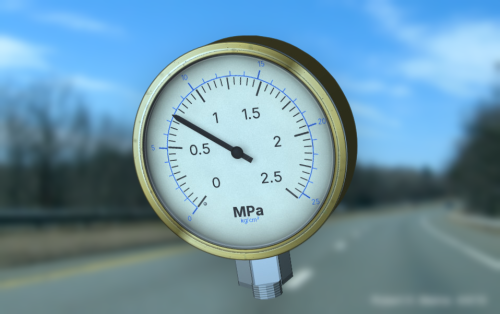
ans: {"value": 0.75, "unit": "MPa"}
